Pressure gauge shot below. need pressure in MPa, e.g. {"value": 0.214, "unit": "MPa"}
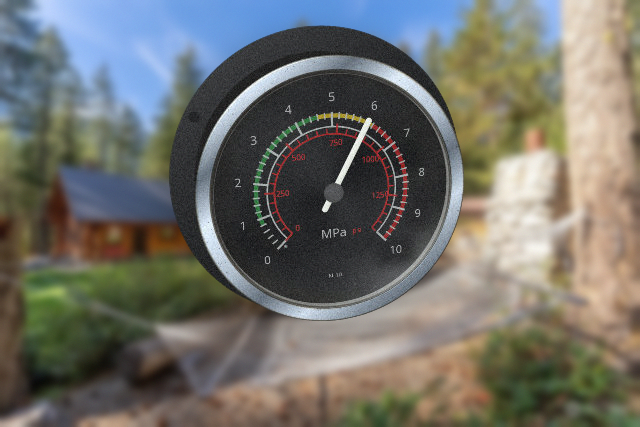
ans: {"value": 6, "unit": "MPa"}
